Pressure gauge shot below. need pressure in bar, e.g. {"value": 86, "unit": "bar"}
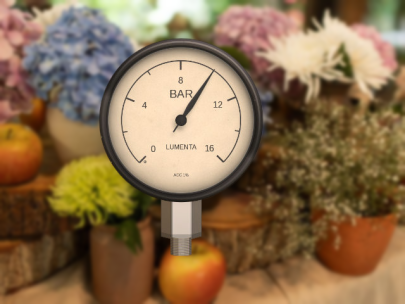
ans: {"value": 10, "unit": "bar"}
